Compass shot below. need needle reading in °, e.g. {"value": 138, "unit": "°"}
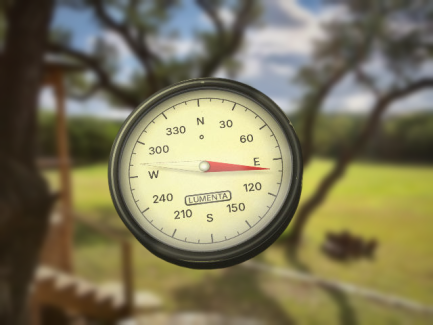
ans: {"value": 100, "unit": "°"}
